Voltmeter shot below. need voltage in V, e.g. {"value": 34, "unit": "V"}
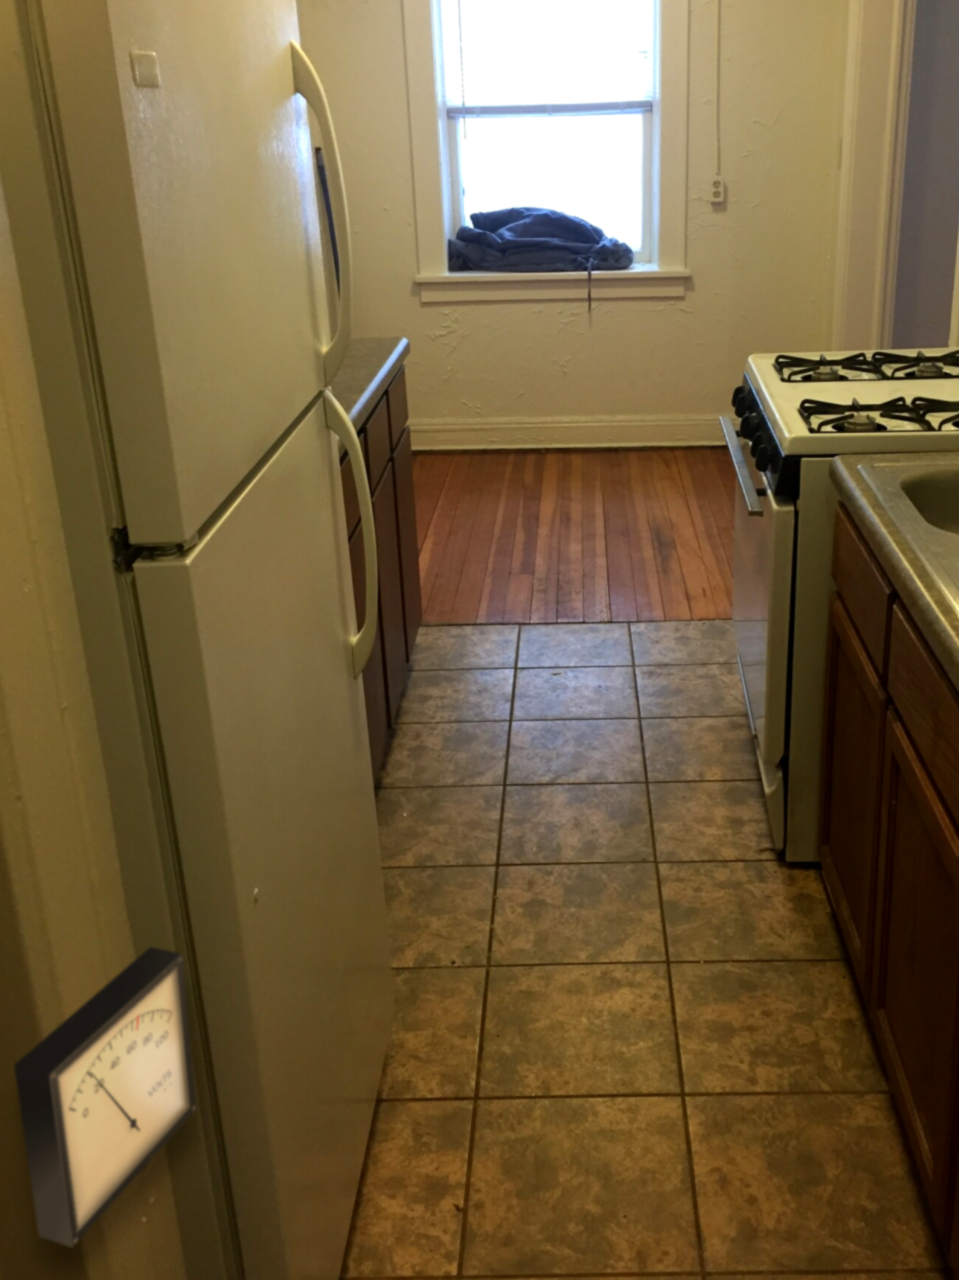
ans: {"value": 20, "unit": "V"}
